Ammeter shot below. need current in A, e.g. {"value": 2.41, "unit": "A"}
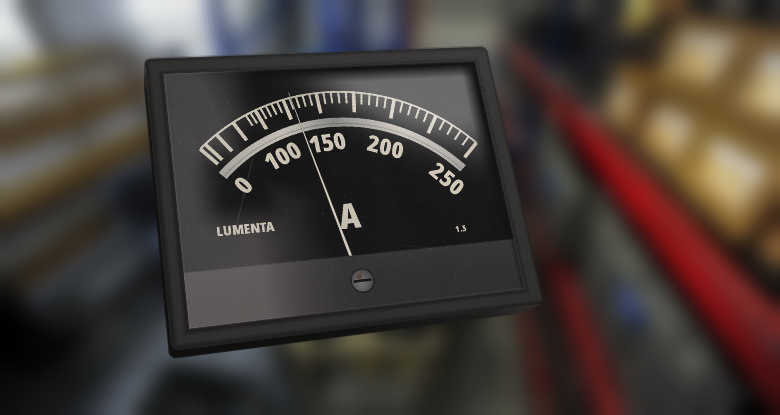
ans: {"value": 130, "unit": "A"}
